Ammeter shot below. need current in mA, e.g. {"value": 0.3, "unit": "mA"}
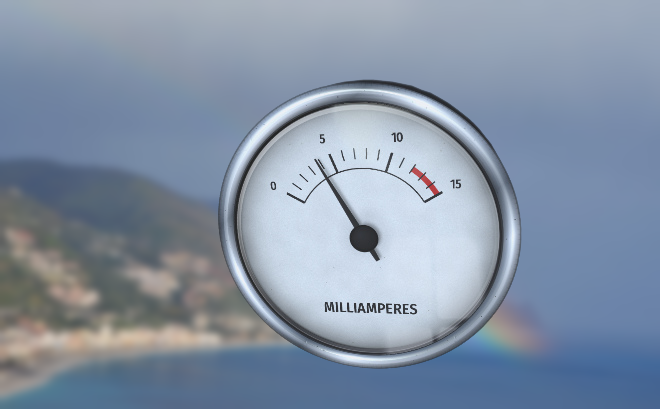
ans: {"value": 4, "unit": "mA"}
